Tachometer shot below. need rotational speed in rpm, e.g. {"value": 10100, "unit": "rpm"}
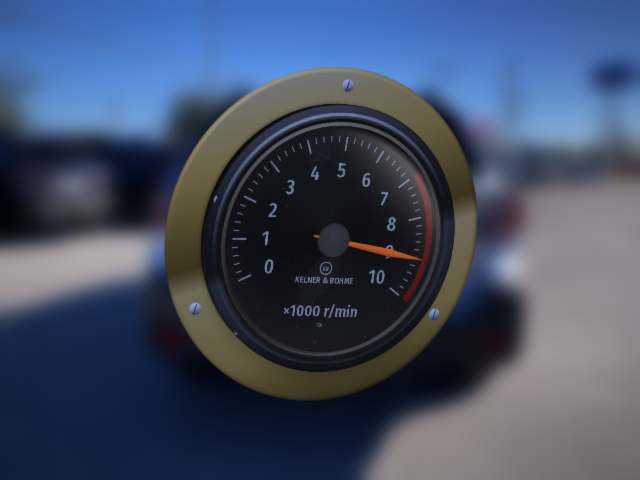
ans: {"value": 9000, "unit": "rpm"}
